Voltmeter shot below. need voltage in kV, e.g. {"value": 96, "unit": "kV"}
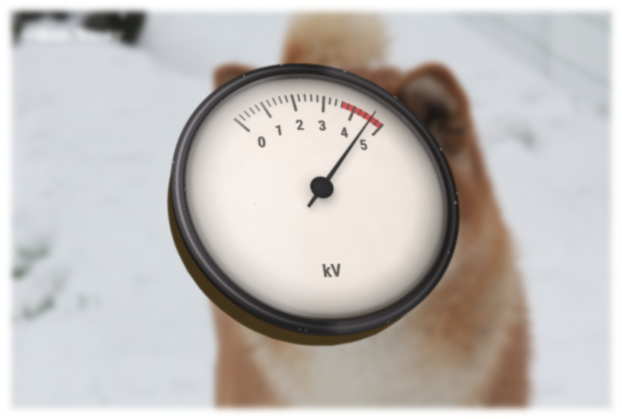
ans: {"value": 4.6, "unit": "kV"}
